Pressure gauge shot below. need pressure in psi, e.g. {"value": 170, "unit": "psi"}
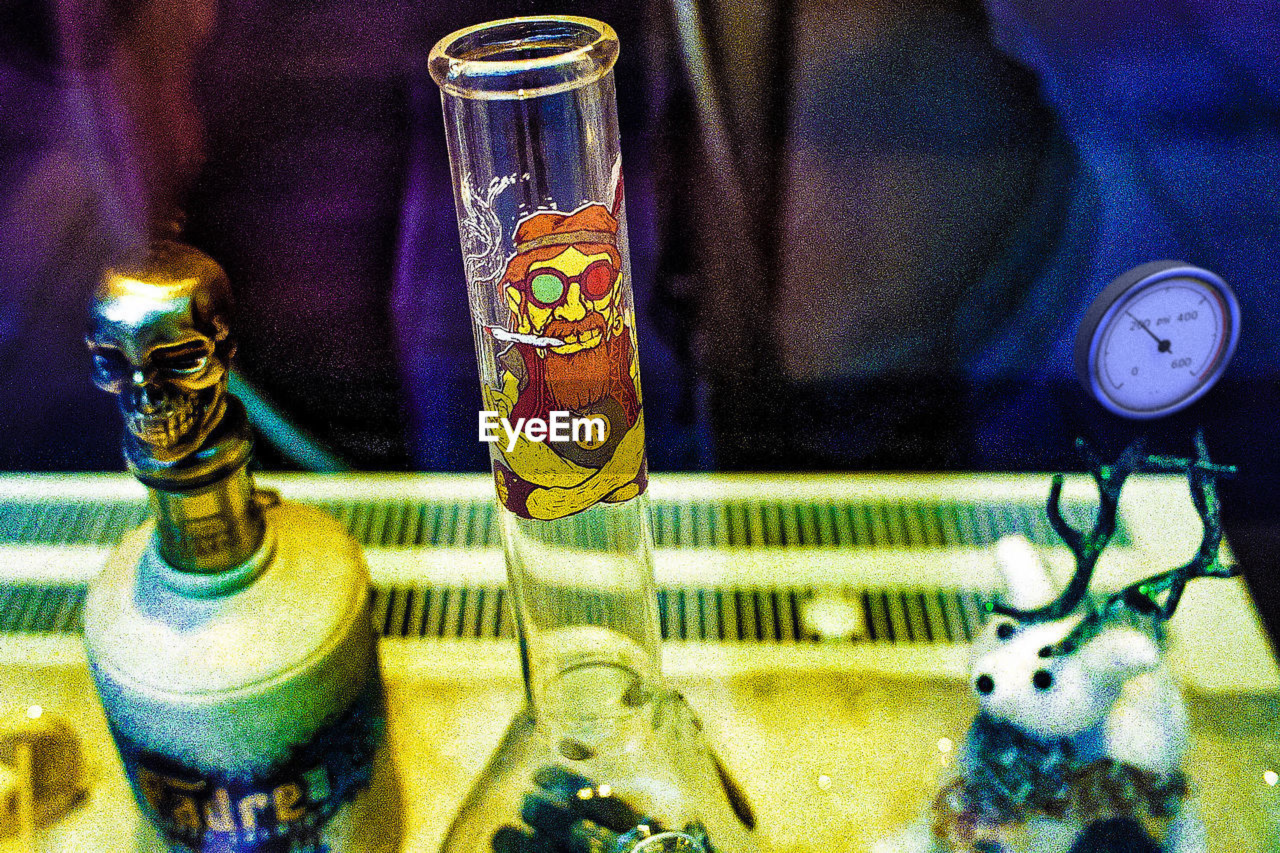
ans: {"value": 200, "unit": "psi"}
